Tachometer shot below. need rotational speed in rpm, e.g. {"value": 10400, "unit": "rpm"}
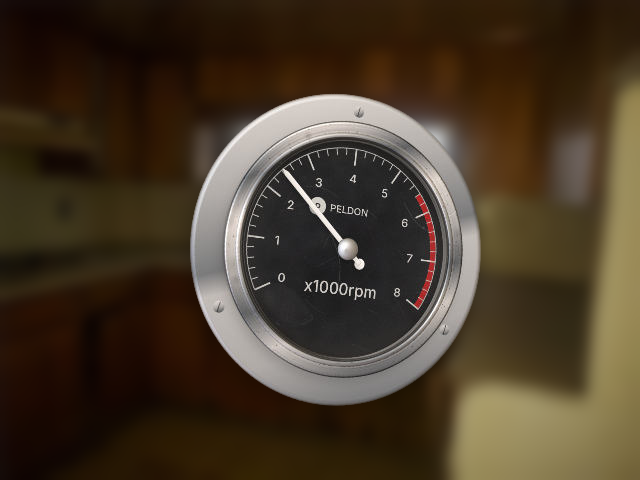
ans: {"value": 2400, "unit": "rpm"}
